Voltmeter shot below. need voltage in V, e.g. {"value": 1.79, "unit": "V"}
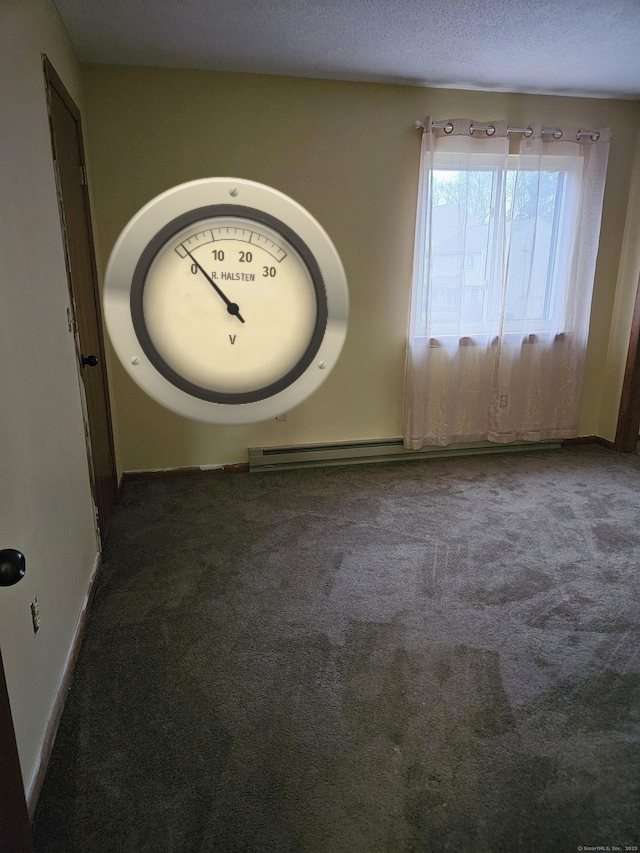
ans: {"value": 2, "unit": "V"}
